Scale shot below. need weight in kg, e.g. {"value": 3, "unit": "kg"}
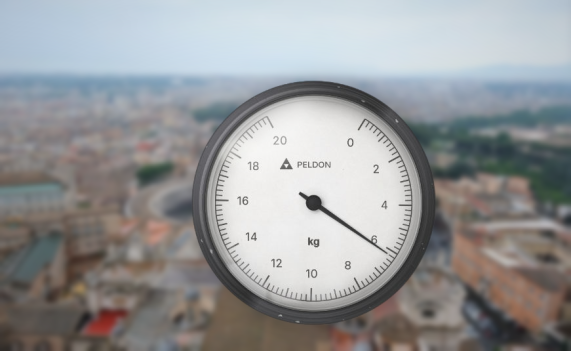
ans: {"value": 6.2, "unit": "kg"}
